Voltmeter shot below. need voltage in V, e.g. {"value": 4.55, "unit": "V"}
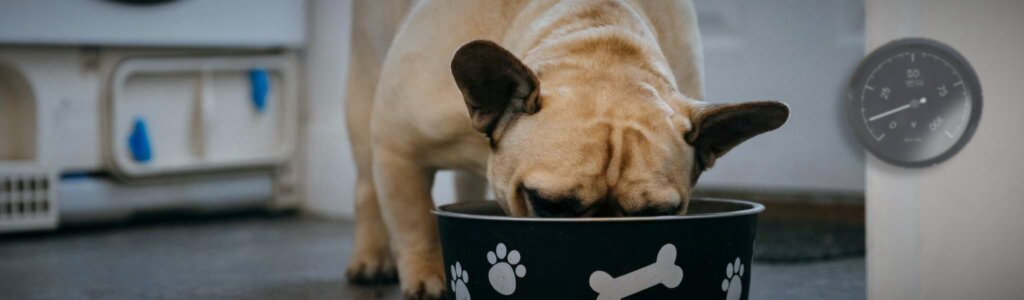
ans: {"value": 10, "unit": "V"}
